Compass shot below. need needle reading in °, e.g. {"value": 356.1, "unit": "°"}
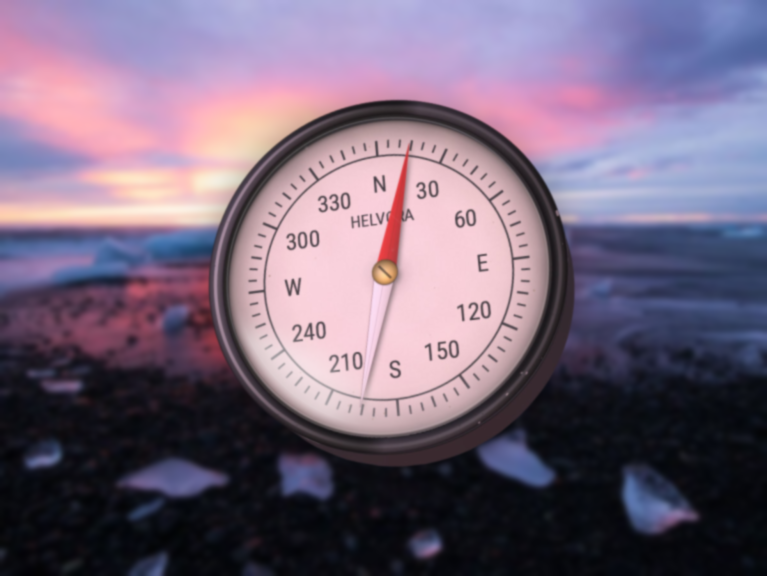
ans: {"value": 15, "unit": "°"}
